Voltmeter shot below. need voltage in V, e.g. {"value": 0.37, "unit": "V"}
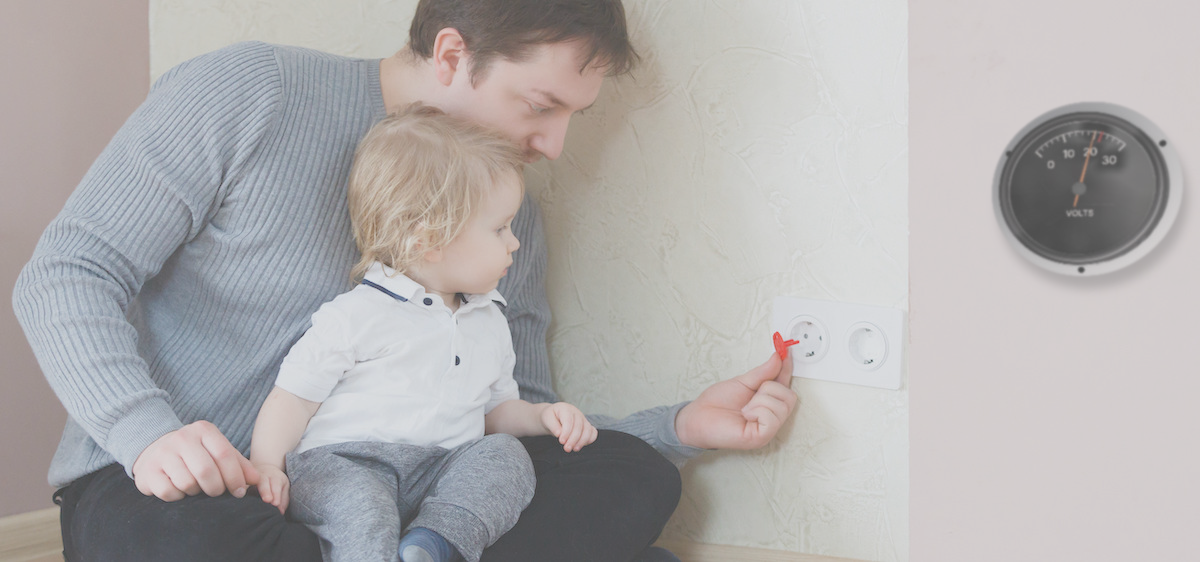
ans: {"value": 20, "unit": "V"}
